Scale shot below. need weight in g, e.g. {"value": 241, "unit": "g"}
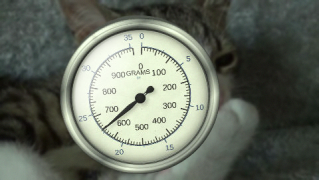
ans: {"value": 650, "unit": "g"}
